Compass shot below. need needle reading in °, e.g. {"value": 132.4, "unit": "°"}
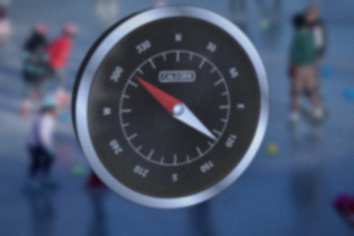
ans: {"value": 307.5, "unit": "°"}
